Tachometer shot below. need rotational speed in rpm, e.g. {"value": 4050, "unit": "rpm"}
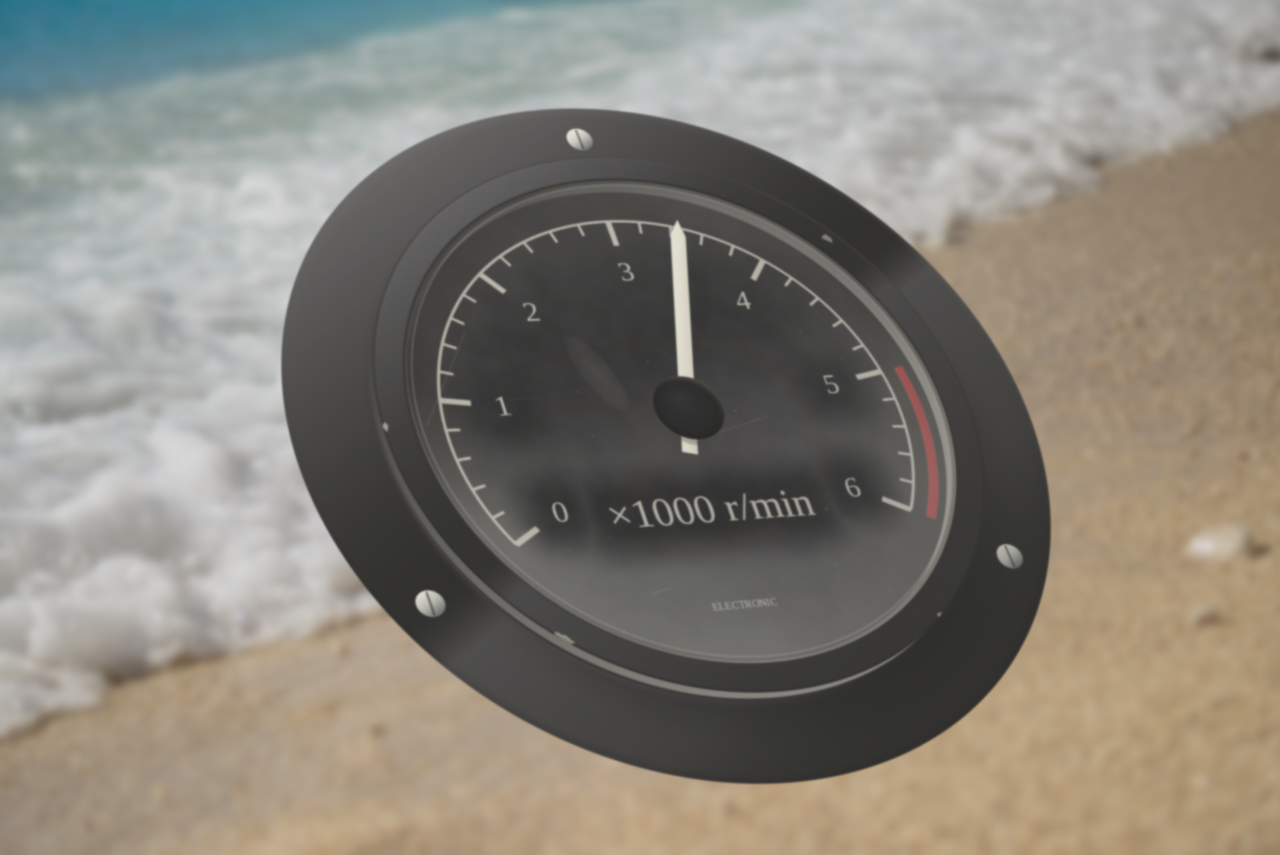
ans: {"value": 3400, "unit": "rpm"}
